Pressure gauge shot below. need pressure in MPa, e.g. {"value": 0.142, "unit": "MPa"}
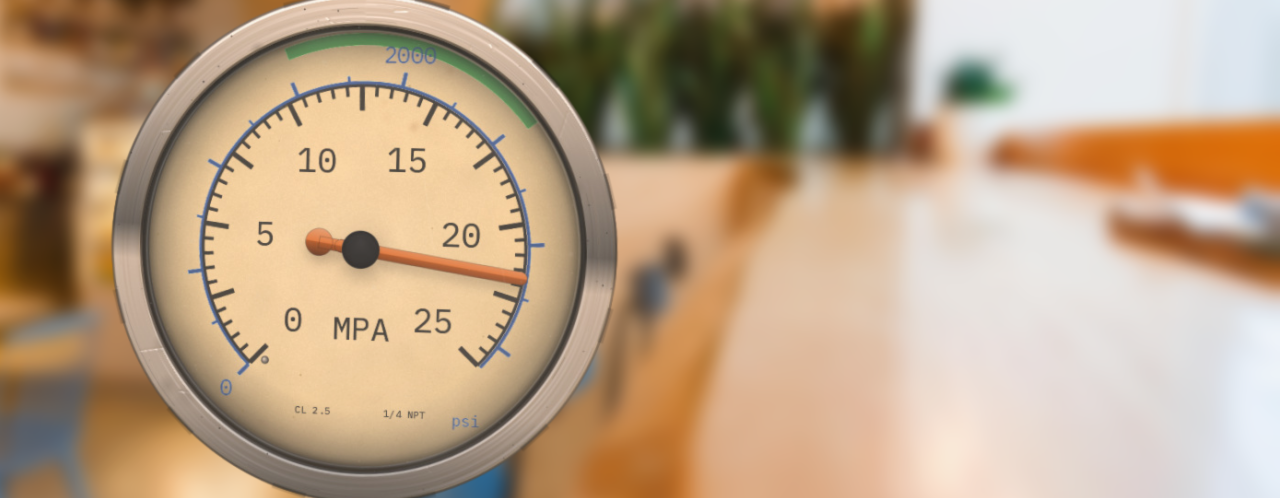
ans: {"value": 21.75, "unit": "MPa"}
